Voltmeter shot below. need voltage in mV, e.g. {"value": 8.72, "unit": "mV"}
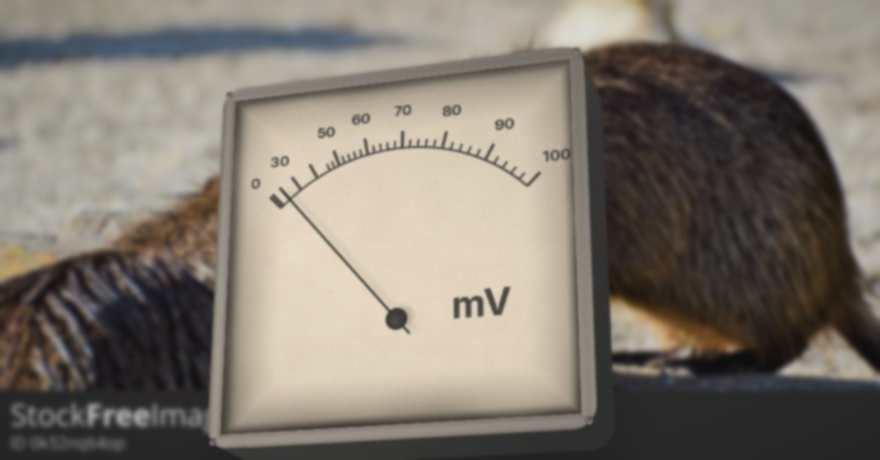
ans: {"value": 20, "unit": "mV"}
